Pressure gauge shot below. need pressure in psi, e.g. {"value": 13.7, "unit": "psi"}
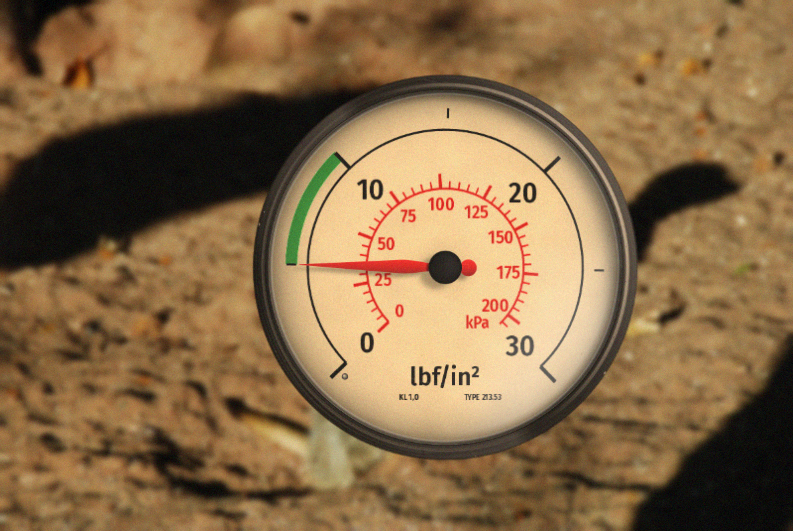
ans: {"value": 5, "unit": "psi"}
